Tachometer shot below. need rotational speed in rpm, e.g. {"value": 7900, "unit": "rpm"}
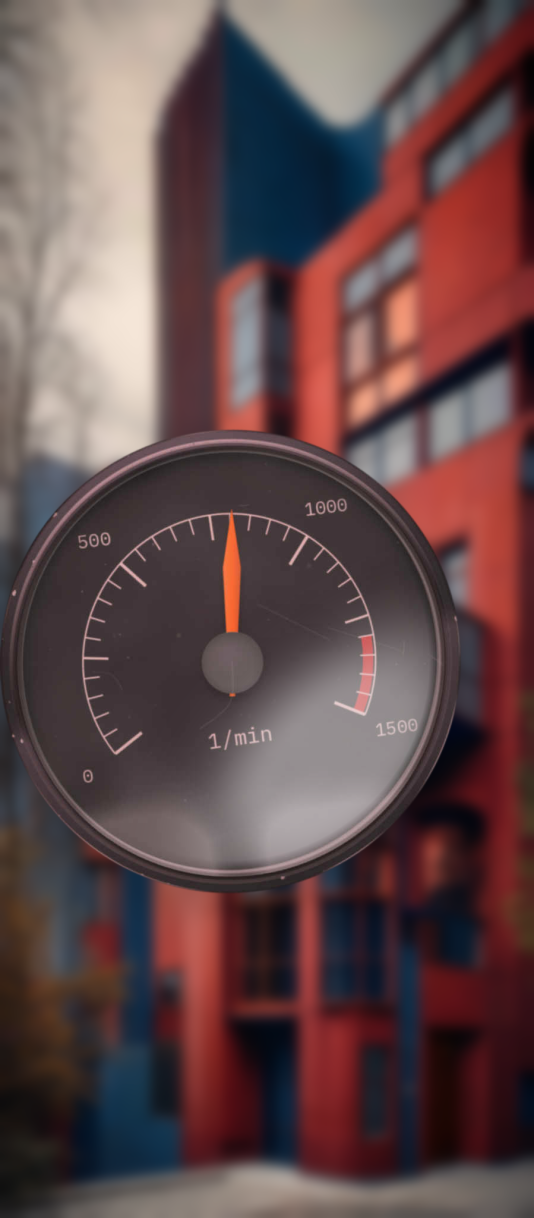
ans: {"value": 800, "unit": "rpm"}
